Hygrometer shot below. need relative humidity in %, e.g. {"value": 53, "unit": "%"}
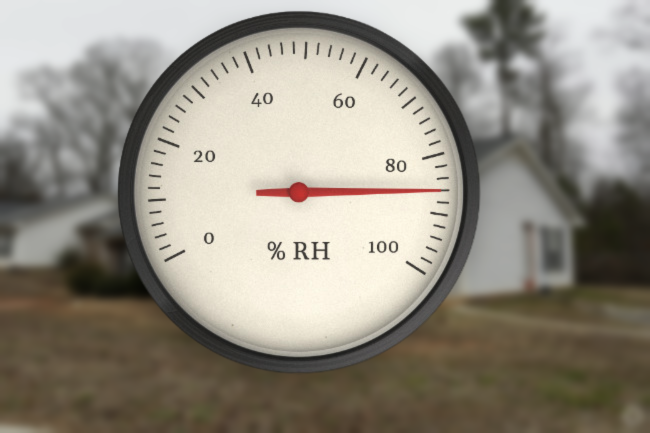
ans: {"value": 86, "unit": "%"}
